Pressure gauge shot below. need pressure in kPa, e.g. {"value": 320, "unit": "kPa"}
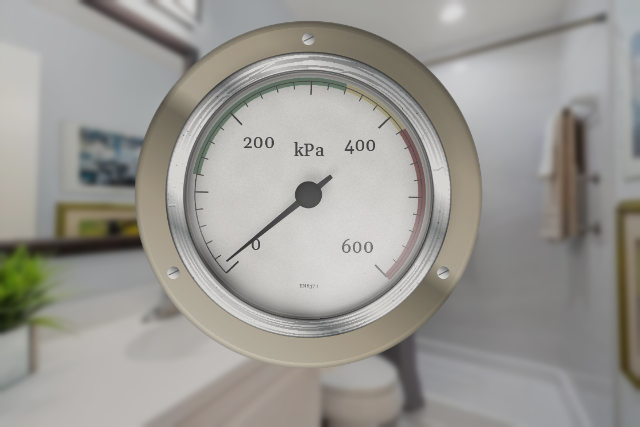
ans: {"value": 10, "unit": "kPa"}
